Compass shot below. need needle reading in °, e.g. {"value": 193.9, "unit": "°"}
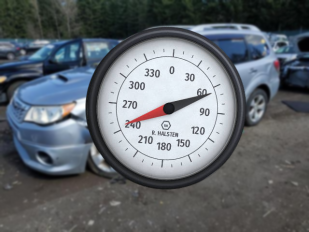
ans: {"value": 245, "unit": "°"}
